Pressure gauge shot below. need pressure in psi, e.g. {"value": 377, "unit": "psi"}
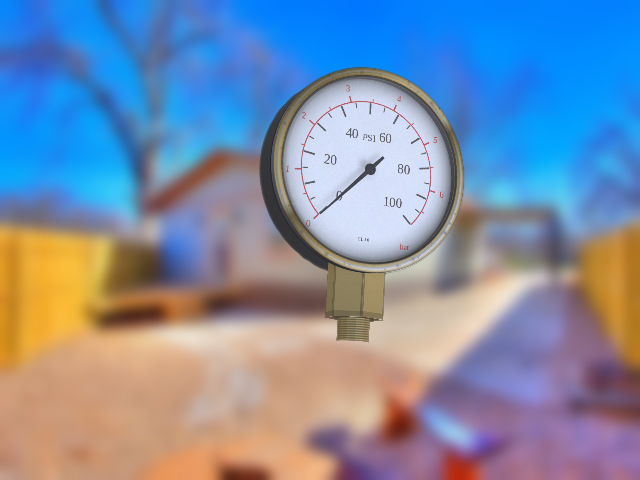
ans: {"value": 0, "unit": "psi"}
